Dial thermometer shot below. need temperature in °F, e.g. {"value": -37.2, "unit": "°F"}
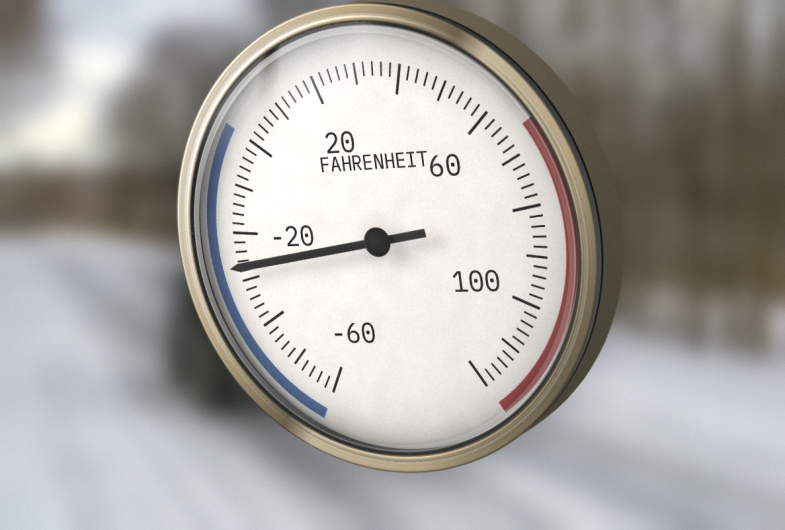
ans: {"value": -27, "unit": "°F"}
